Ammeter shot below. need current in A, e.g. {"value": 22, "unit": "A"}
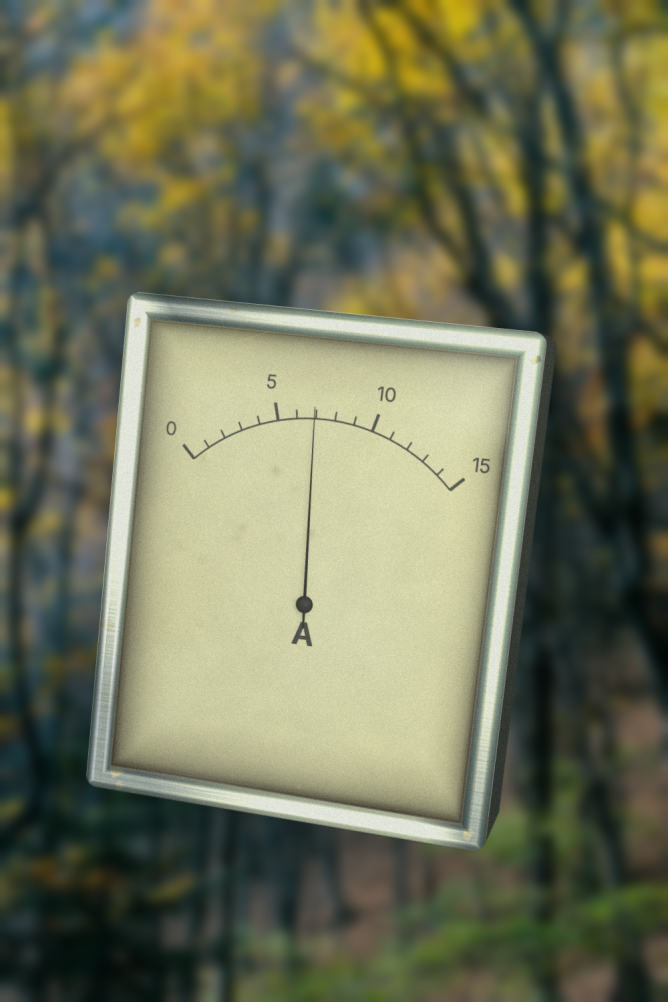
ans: {"value": 7, "unit": "A"}
